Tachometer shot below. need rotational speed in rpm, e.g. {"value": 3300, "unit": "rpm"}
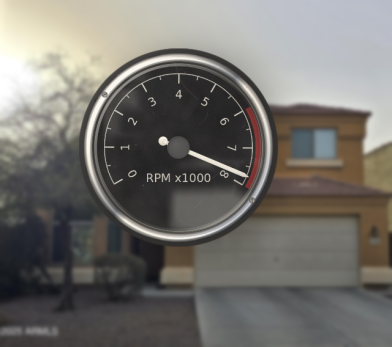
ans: {"value": 7750, "unit": "rpm"}
